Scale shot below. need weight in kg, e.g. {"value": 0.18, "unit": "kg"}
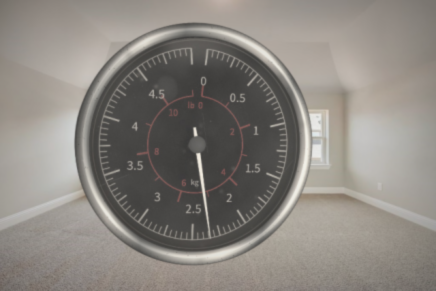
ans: {"value": 2.35, "unit": "kg"}
